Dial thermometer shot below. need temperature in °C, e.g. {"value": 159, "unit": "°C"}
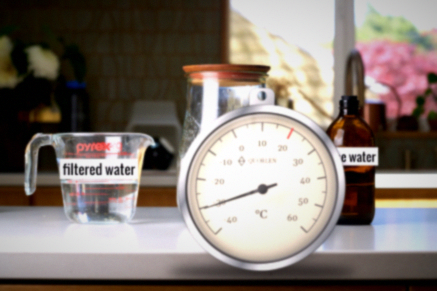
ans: {"value": -30, "unit": "°C"}
